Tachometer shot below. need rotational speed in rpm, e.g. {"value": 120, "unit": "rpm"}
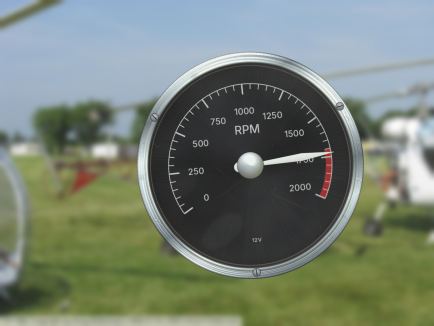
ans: {"value": 1725, "unit": "rpm"}
